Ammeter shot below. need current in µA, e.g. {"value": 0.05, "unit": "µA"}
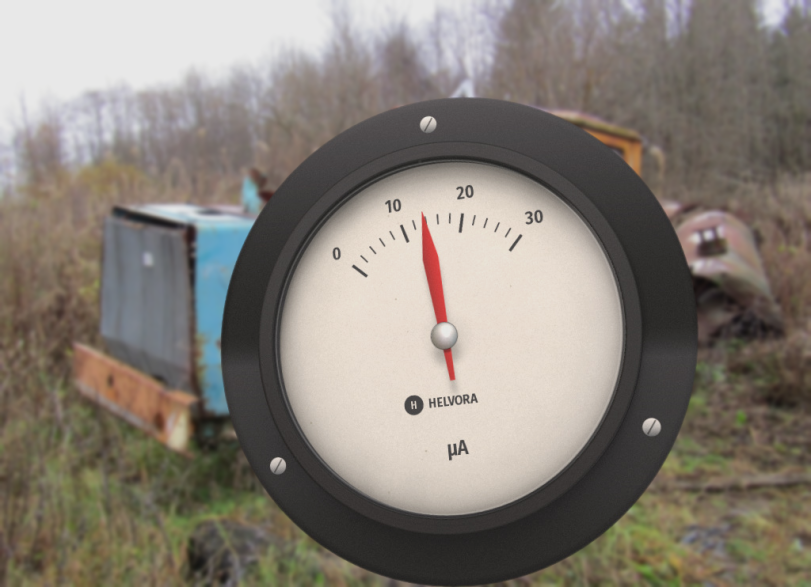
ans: {"value": 14, "unit": "µA"}
